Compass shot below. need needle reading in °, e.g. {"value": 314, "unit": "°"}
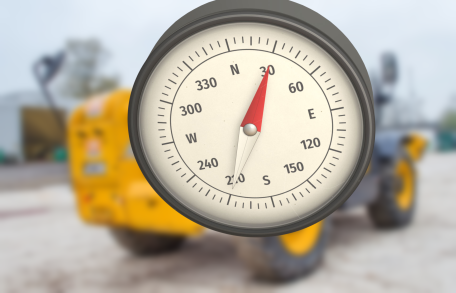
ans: {"value": 30, "unit": "°"}
